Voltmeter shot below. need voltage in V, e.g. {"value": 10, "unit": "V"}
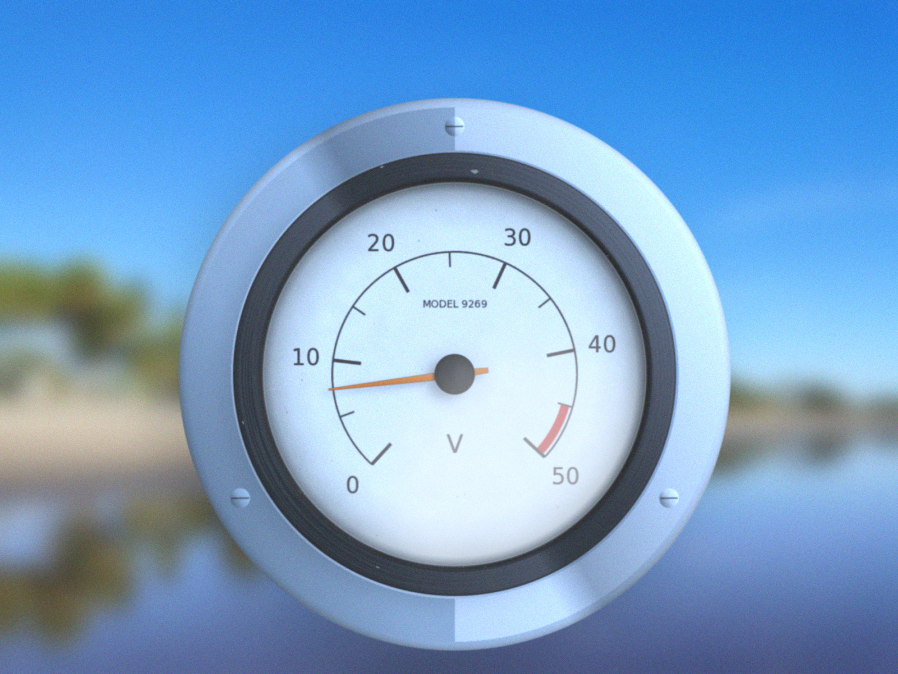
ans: {"value": 7.5, "unit": "V"}
